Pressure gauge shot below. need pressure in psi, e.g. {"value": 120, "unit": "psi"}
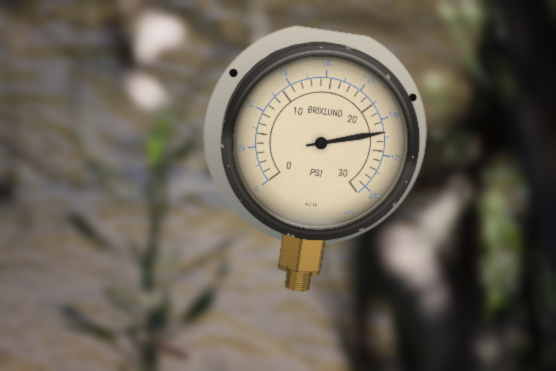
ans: {"value": 23, "unit": "psi"}
